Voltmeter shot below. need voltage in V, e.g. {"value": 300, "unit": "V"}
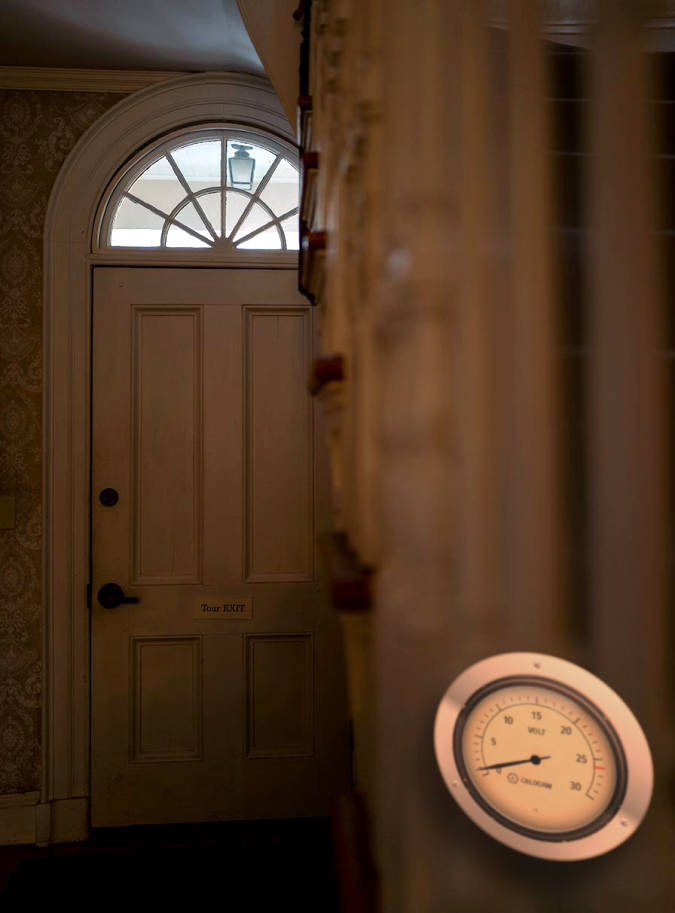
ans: {"value": 1, "unit": "V"}
